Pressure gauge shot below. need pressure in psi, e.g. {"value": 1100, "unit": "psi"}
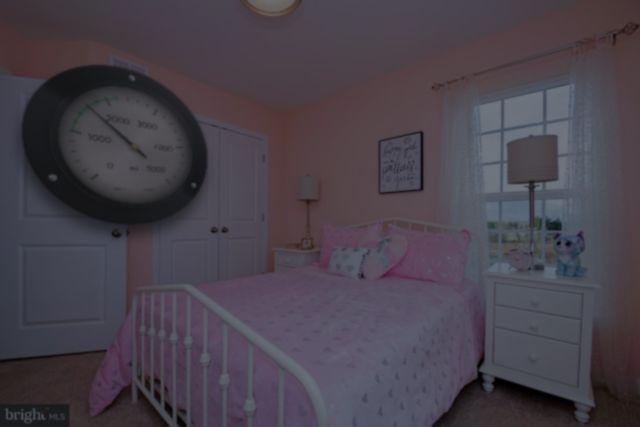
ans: {"value": 1600, "unit": "psi"}
